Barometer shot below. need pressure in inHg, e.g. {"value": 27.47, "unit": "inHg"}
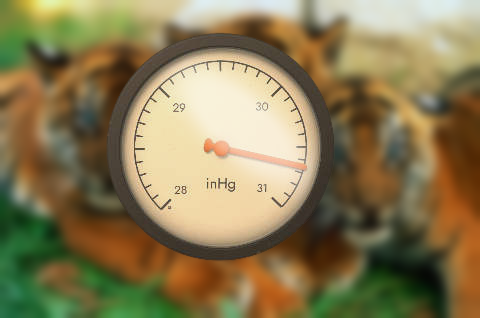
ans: {"value": 30.65, "unit": "inHg"}
